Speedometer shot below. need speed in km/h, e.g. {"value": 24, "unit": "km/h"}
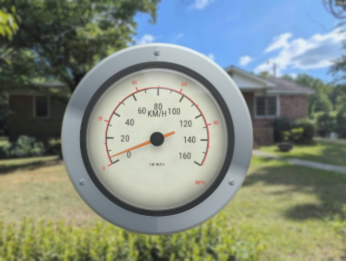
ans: {"value": 5, "unit": "km/h"}
